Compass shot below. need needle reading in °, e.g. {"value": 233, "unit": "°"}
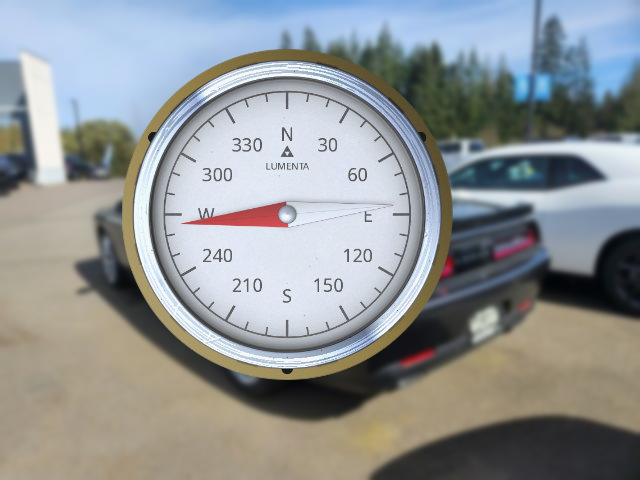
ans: {"value": 265, "unit": "°"}
